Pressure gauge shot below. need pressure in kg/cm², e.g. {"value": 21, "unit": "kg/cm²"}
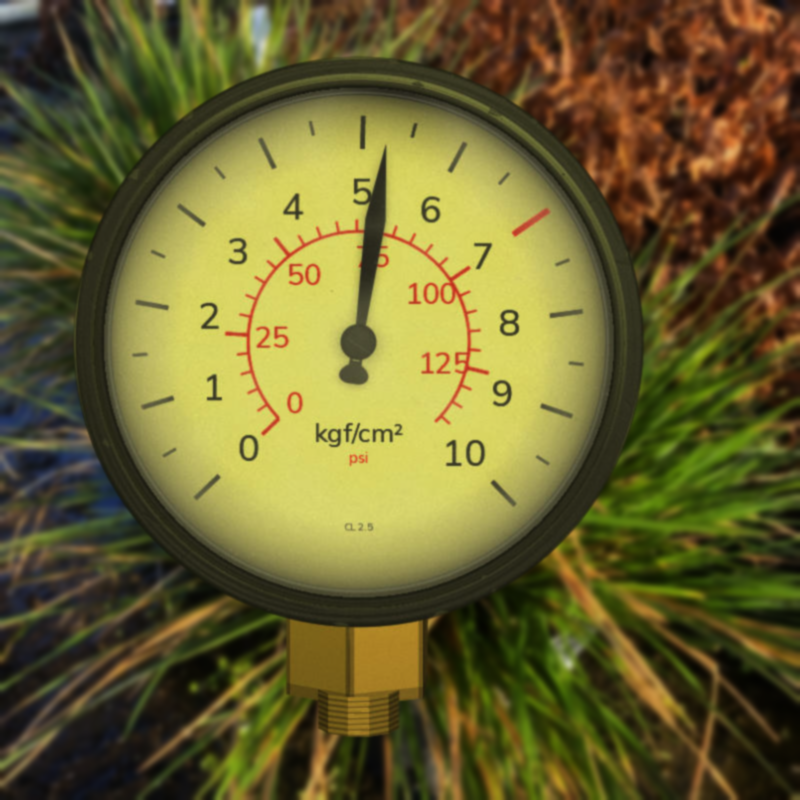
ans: {"value": 5.25, "unit": "kg/cm²"}
